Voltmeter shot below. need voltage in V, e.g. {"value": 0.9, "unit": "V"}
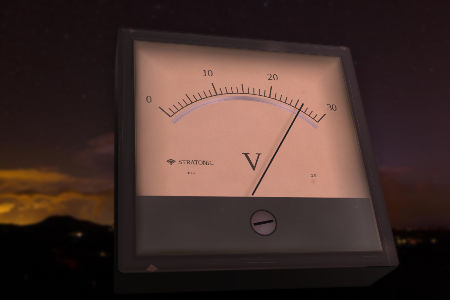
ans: {"value": 26, "unit": "V"}
